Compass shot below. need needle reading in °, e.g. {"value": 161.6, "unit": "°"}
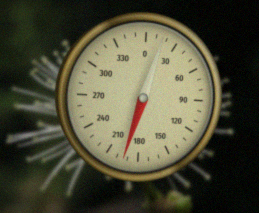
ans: {"value": 195, "unit": "°"}
